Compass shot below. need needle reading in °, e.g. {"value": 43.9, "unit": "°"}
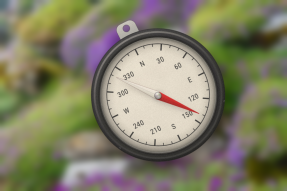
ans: {"value": 140, "unit": "°"}
